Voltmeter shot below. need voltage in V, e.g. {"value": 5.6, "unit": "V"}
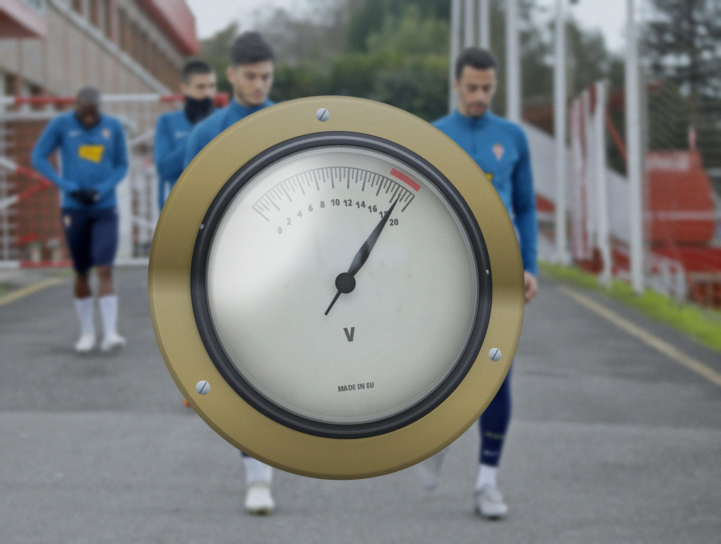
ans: {"value": 18.5, "unit": "V"}
